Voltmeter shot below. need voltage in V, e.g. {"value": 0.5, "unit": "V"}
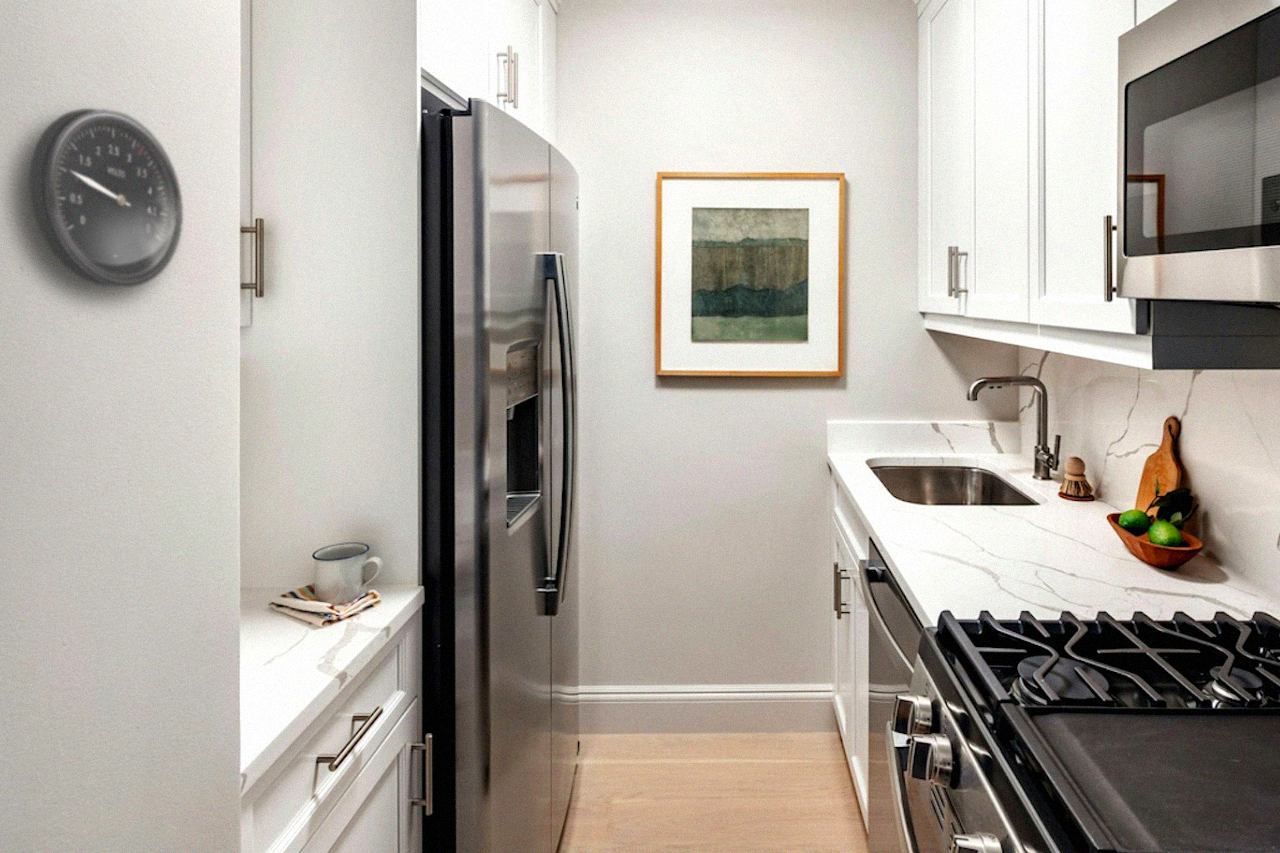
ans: {"value": 1, "unit": "V"}
